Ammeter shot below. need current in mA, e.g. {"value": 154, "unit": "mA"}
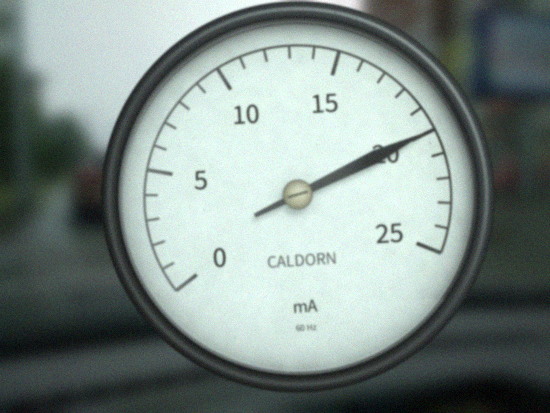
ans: {"value": 20, "unit": "mA"}
